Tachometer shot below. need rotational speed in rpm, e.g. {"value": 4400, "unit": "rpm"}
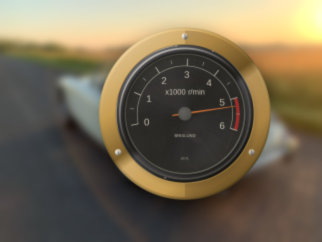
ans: {"value": 5250, "unit": "rpm"}
